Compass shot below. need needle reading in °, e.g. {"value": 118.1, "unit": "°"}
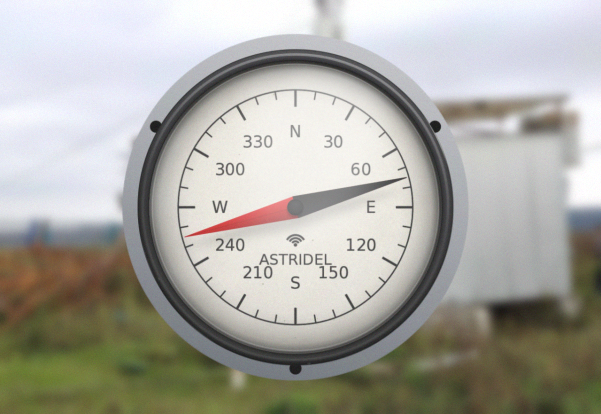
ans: {"value": 255, "unit": "°"}
